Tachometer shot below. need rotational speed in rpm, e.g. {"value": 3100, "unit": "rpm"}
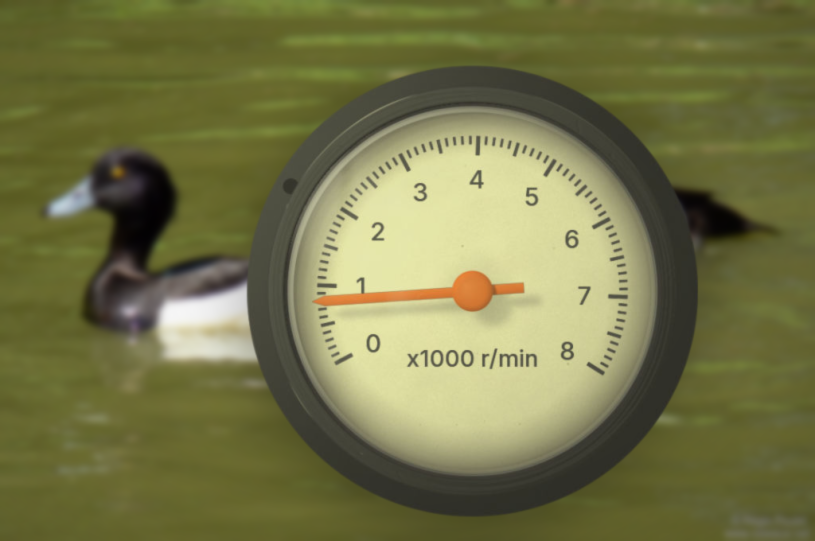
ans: {"value": 800, "unit": "rpm"}
